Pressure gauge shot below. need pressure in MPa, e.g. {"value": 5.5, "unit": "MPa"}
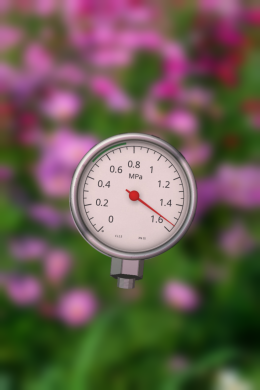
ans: {"value": 1.55, "unit": "MPa"}
